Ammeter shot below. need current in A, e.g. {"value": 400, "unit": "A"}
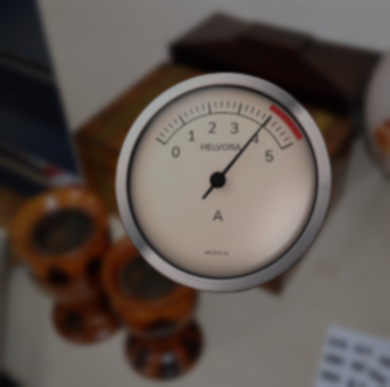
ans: {"value": 4, "unit": "A"}
